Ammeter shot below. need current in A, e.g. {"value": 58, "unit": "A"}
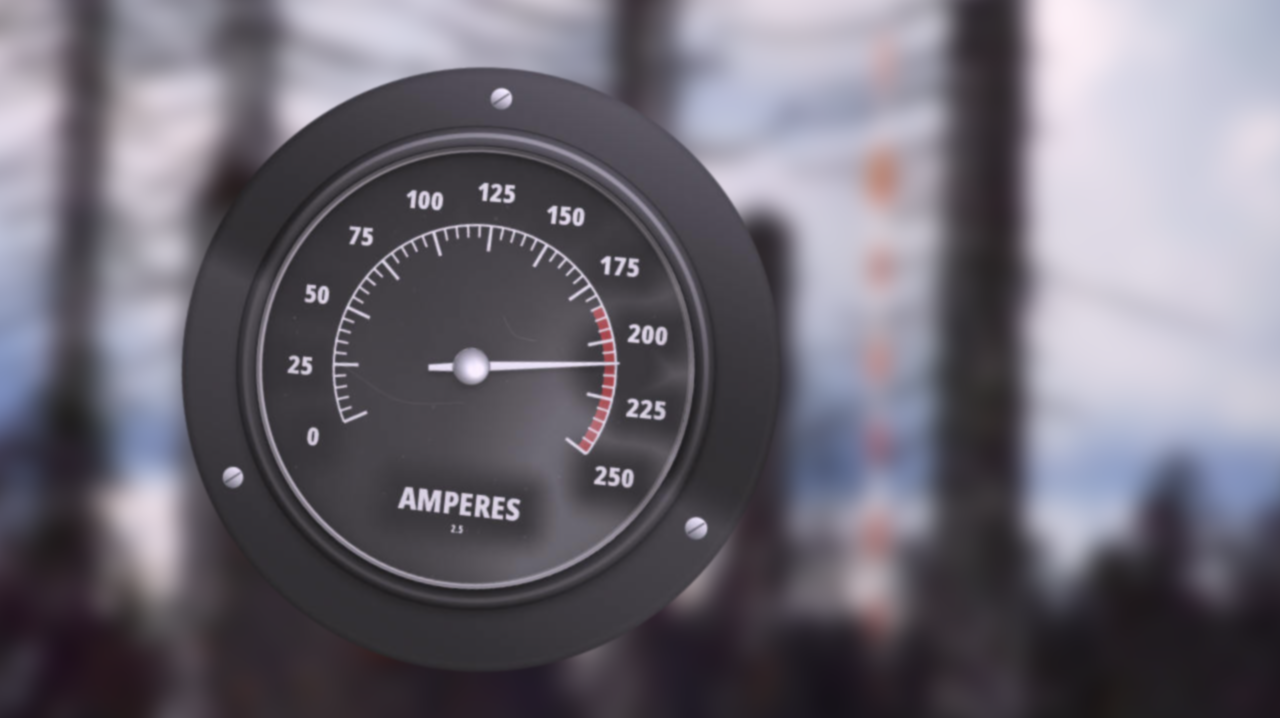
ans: {"value": 210, "unit": "A"}
